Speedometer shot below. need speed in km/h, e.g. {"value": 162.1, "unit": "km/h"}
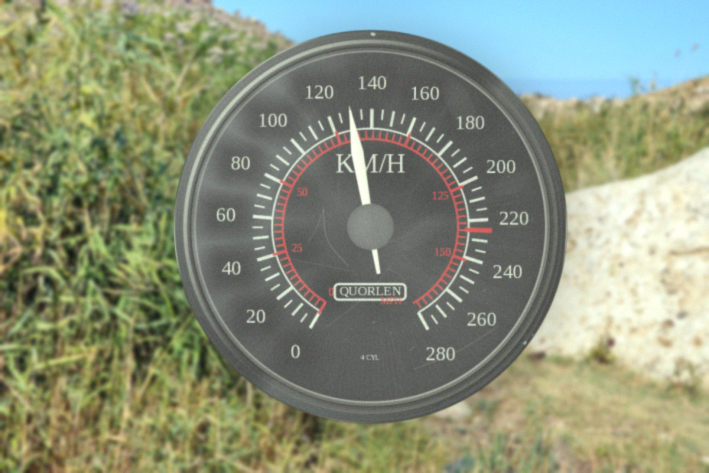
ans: {"value": 130, "unit": "km/h"}
